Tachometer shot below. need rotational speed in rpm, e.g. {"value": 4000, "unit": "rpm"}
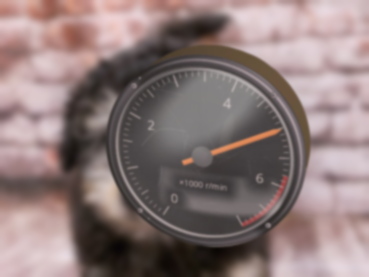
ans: {"value": 5000, "unit": "rpm"}
